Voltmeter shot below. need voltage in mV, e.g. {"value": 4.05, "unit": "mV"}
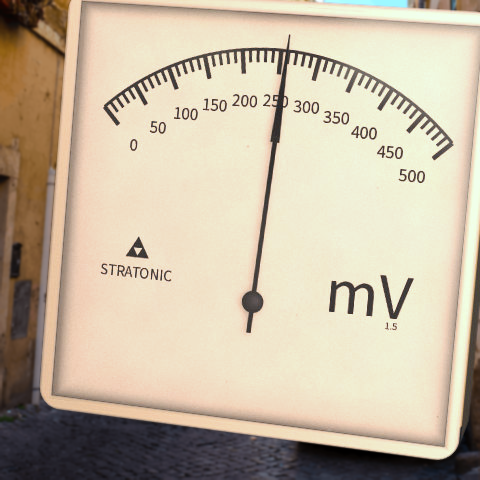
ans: {"value": 260, "unit": "mV"}
